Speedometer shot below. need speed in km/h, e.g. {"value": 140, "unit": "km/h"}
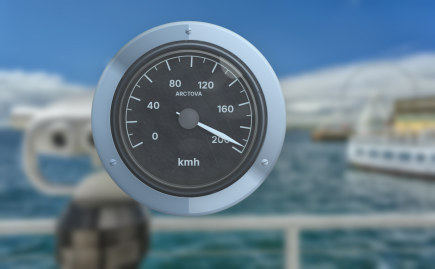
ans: {"value": 195, "unit": "km/h"}
